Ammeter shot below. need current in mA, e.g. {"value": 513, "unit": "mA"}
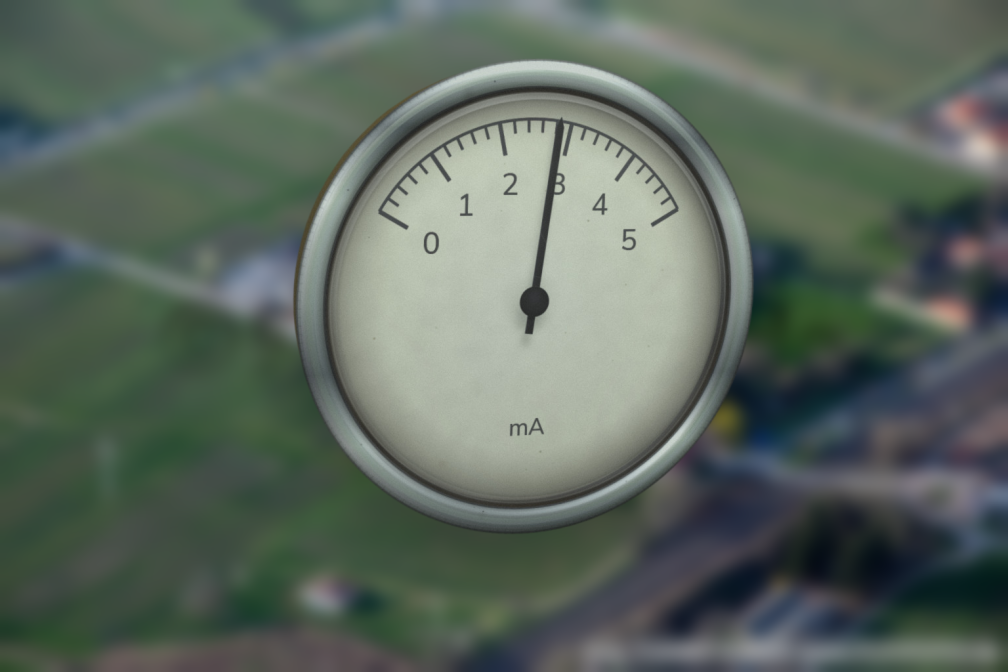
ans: {"value": 2.8, "unit": "mA"}
